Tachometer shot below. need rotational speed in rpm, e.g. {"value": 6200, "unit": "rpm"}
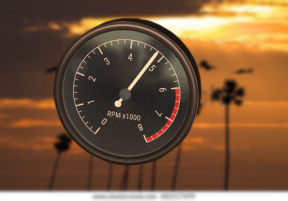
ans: {"value": 4800, "unit": "rpm"}
